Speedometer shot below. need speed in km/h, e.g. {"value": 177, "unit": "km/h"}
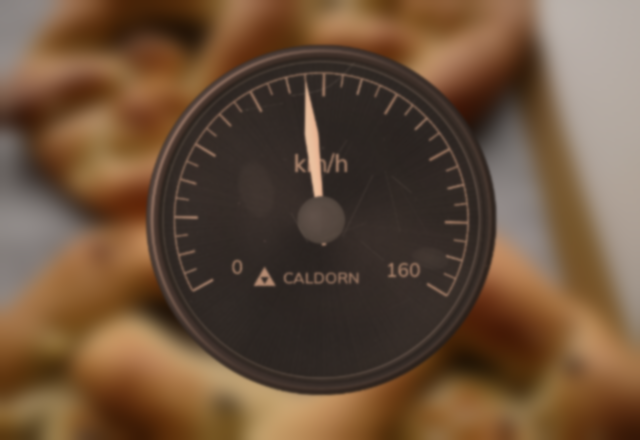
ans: {"value": 75, "unit": "km/h"}
